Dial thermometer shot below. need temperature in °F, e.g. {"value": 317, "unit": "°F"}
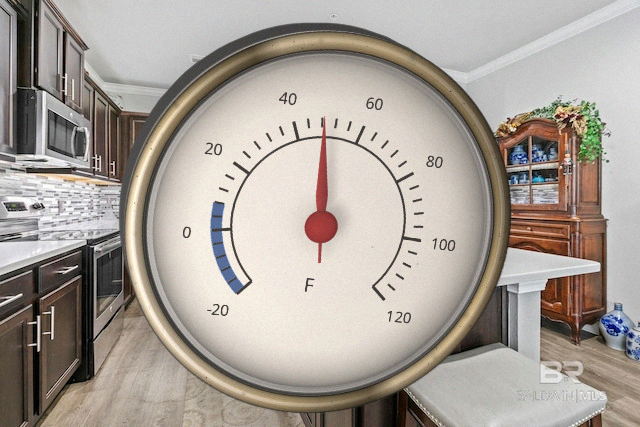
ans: {"value": 48, "unit": "°F"}
